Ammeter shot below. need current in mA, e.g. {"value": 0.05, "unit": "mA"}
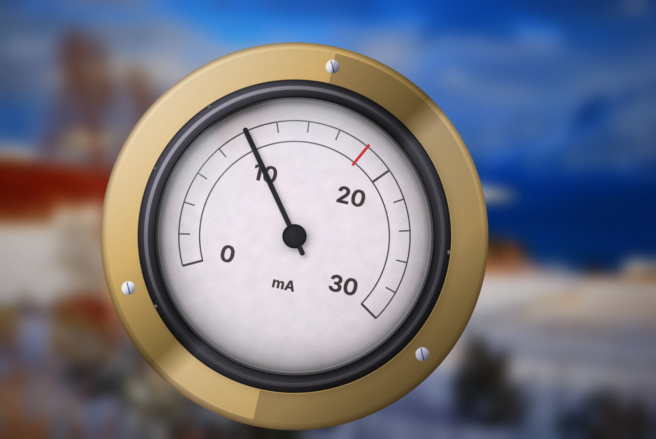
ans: {"value": 10, "unit": "mA"}
